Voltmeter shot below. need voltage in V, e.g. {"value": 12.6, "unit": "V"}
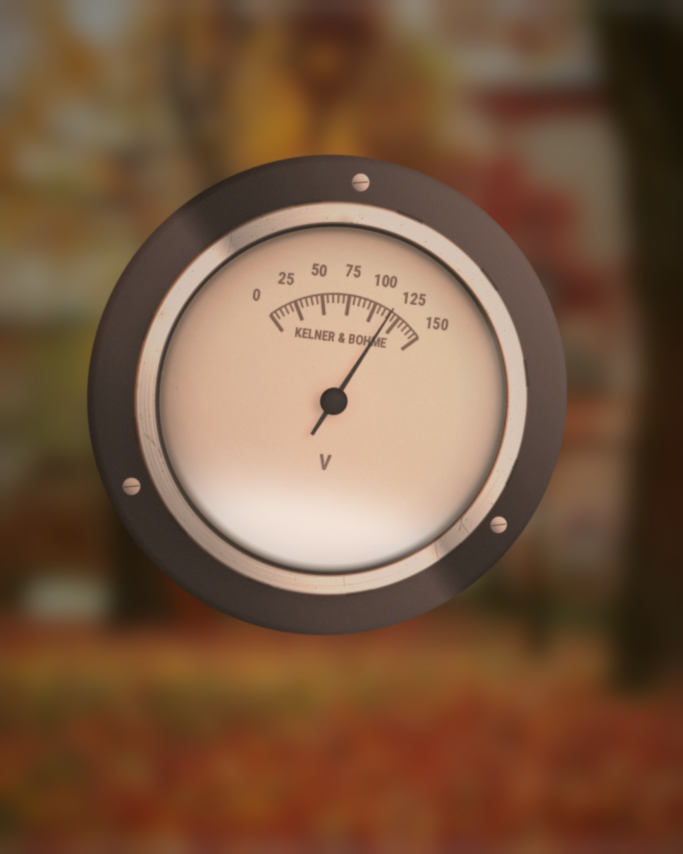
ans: {"value": 115, "unit": "V"}
